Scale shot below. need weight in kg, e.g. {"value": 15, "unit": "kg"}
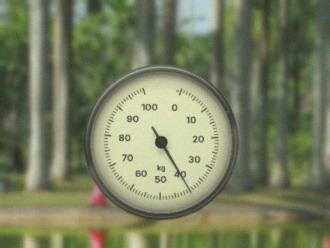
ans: {"value": 40, "unit": "kg"}
